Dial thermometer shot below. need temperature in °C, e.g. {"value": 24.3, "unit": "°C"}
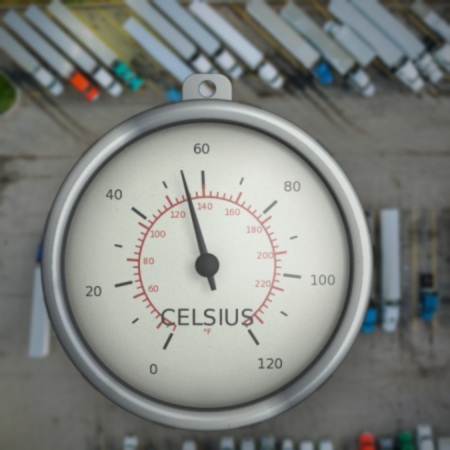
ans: {"value": 55, "unit": "°C"}
